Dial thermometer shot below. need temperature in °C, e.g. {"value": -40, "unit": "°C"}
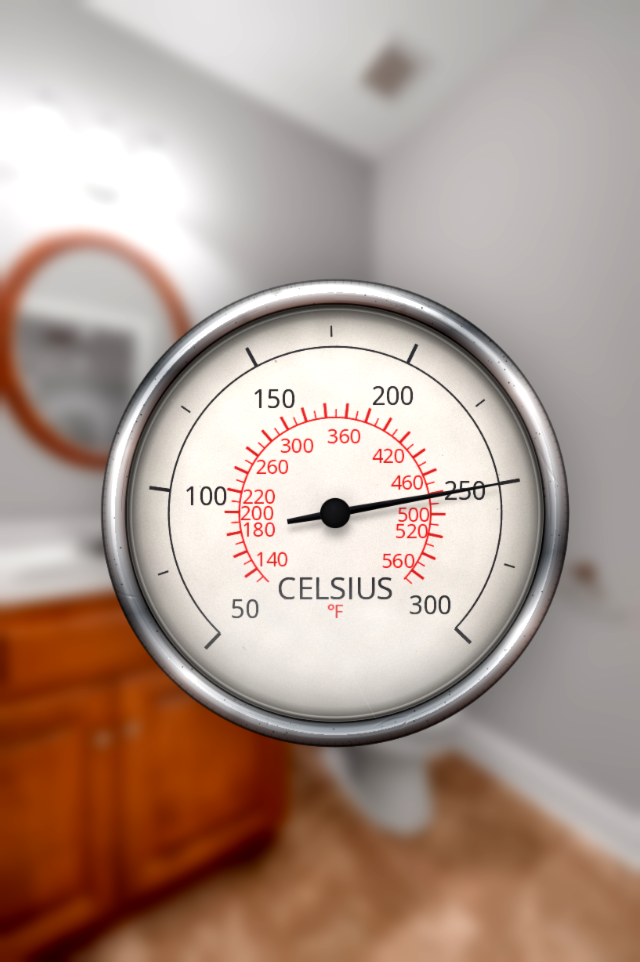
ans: {"value": 250, "unit": "°C"}
